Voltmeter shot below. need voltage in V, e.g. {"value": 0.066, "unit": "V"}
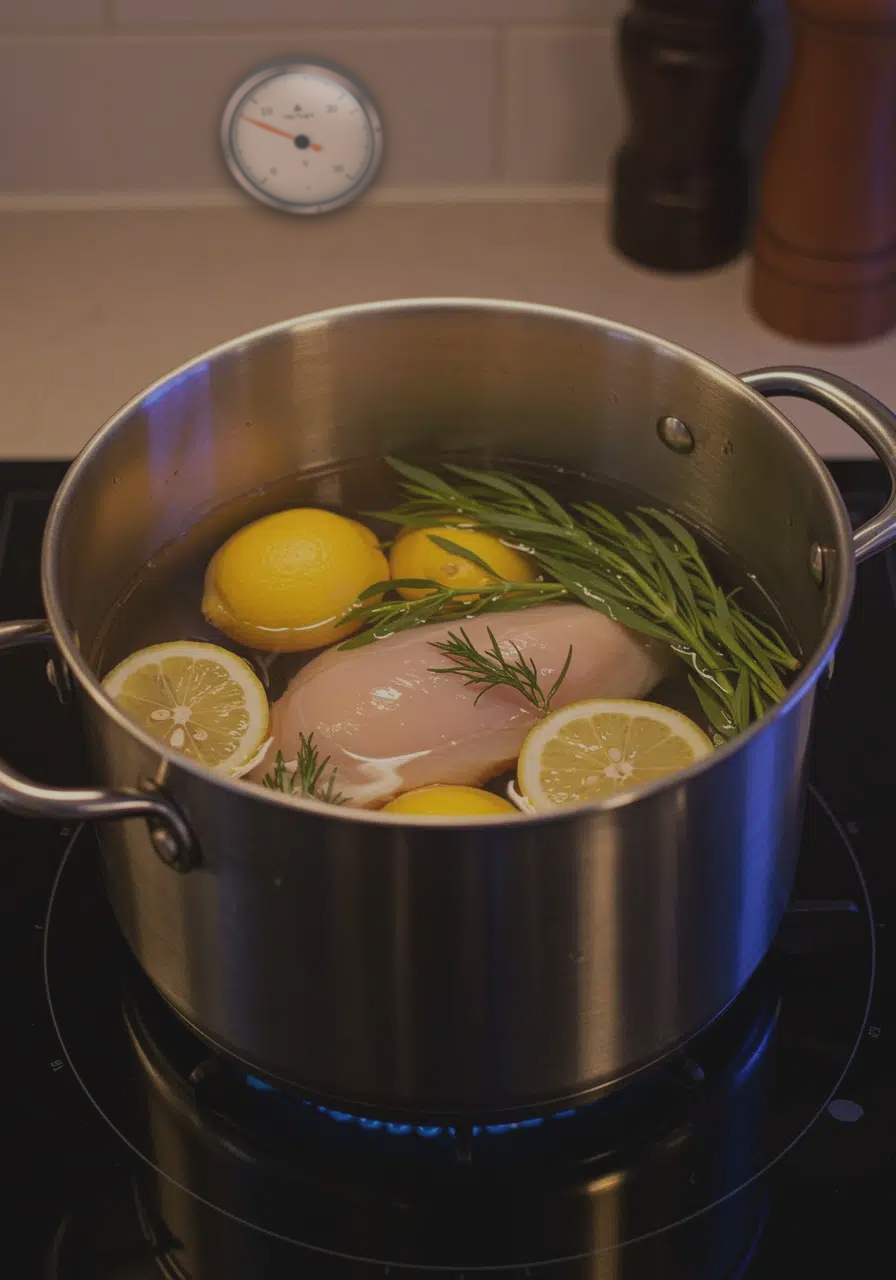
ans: {"value": 8, "unit": "V"}
